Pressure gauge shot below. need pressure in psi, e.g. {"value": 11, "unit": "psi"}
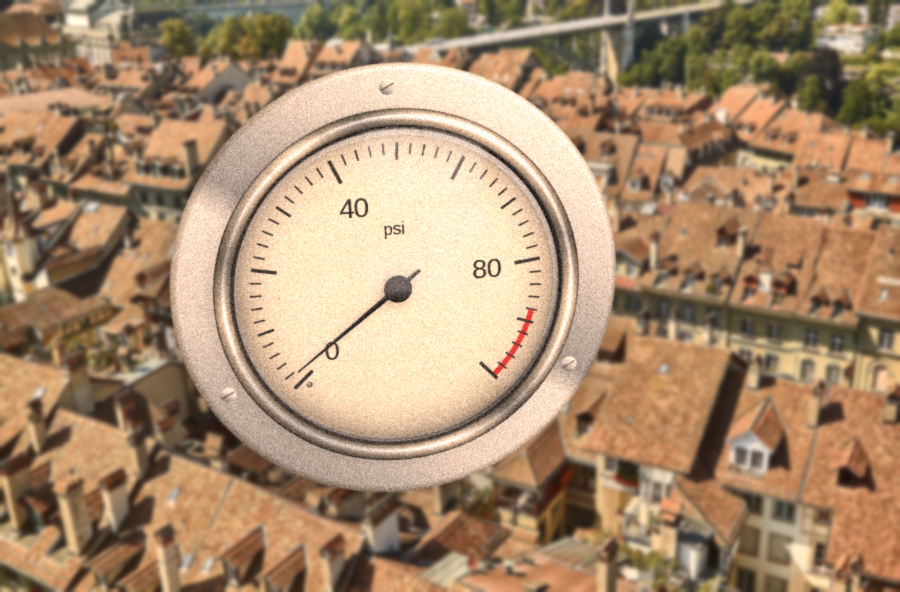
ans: {"value": 2, "unit": "psi"}
